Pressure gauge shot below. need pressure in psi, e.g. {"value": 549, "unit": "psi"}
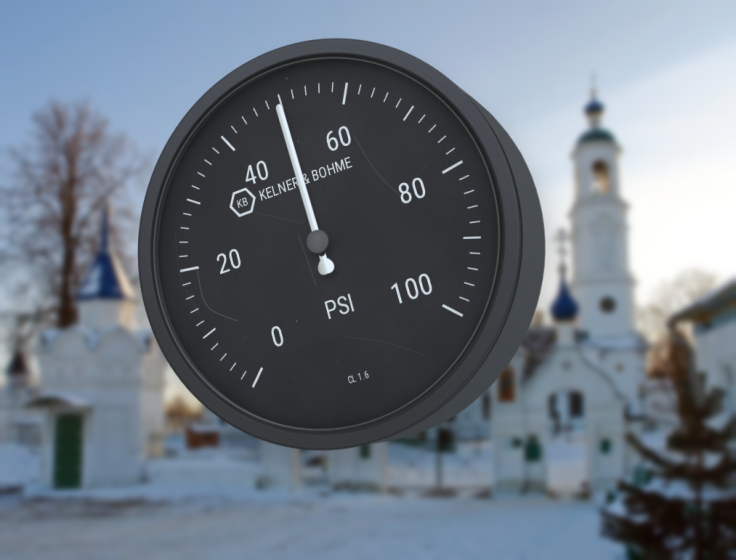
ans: {"value": 50, "unit": "psi"}
